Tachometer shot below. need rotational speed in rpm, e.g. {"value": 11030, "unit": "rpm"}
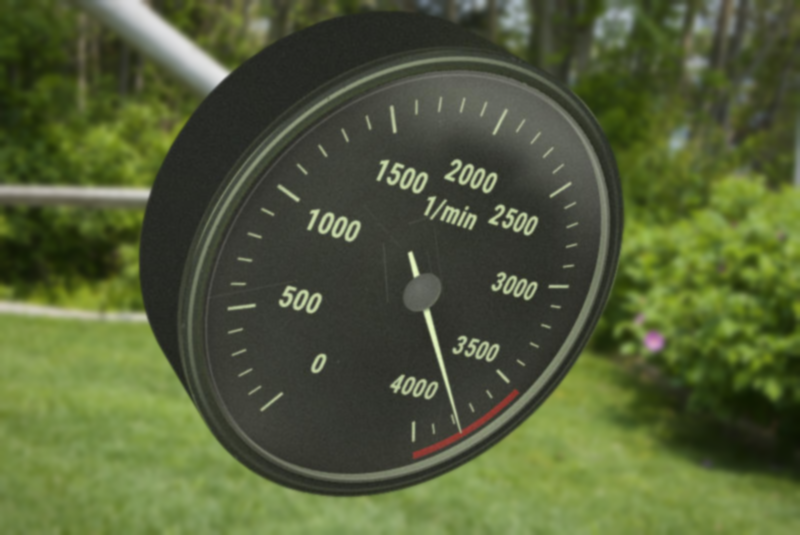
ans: {"value": 3800, "unit": "rpm"}
